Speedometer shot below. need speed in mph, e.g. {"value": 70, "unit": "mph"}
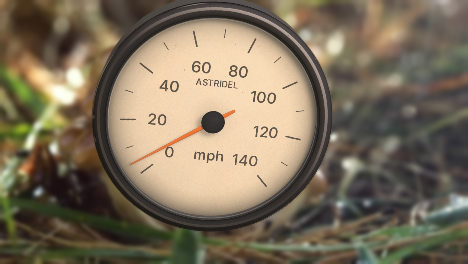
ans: {"value": 5, "unit": "mph"}
